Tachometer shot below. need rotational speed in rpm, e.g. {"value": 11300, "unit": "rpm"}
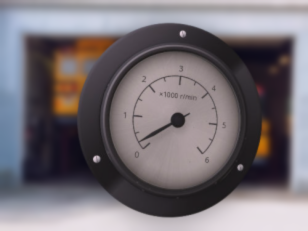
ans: {"value": 250, "unit": "rpm"}
